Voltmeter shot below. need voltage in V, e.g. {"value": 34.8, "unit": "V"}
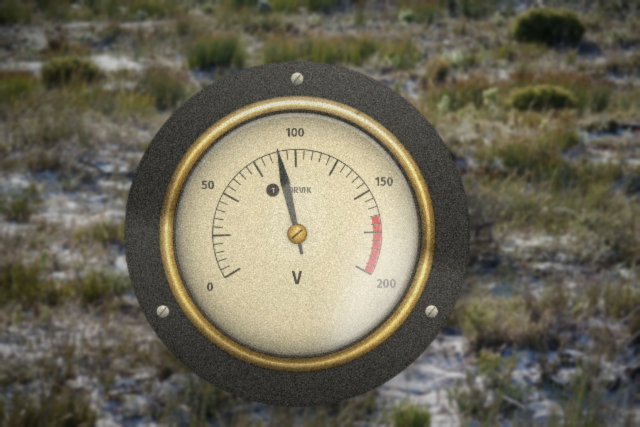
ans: {"value": 90, "unit": "V"}
